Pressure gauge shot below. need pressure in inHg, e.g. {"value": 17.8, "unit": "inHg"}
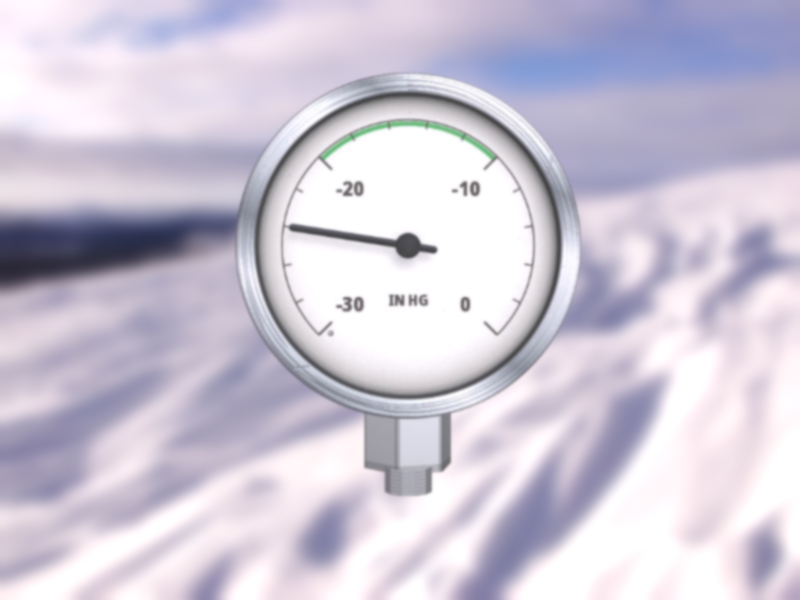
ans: {"value": -24, "unit": "inHg"}
